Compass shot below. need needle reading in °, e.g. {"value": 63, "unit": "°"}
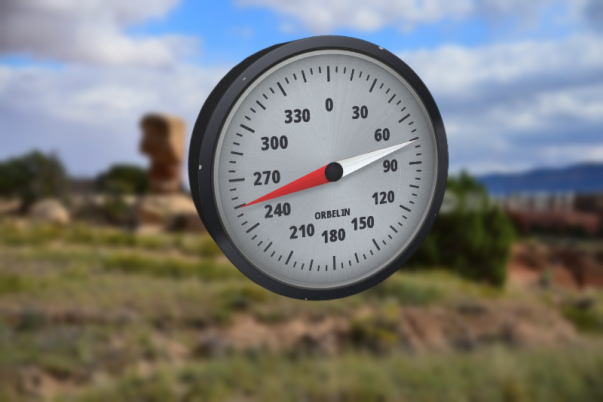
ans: {"value": 255, "unit": "°"}
